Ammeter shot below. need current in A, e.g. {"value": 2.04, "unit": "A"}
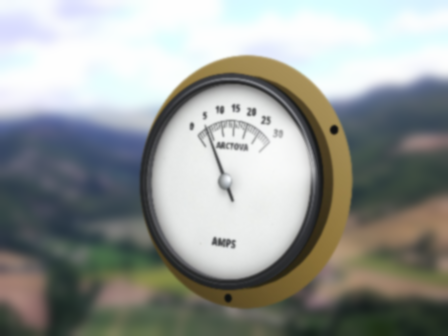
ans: {"value": 5, "unit": "A"}
